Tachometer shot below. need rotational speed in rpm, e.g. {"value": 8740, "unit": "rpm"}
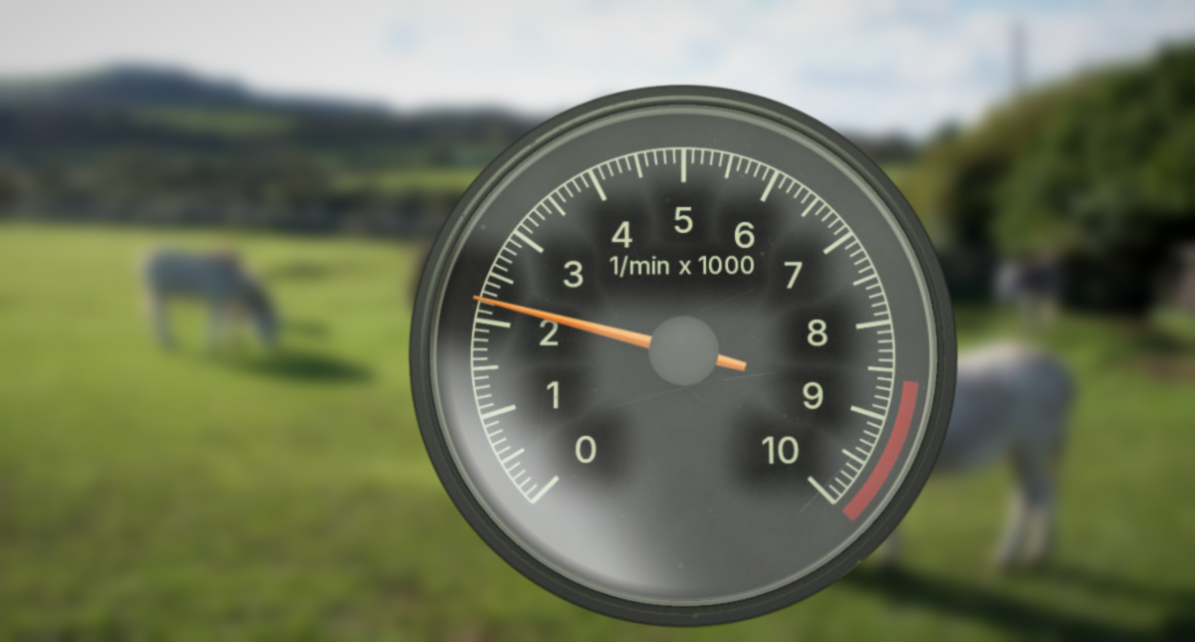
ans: {"value": 2200, "unit": "rpm"}
